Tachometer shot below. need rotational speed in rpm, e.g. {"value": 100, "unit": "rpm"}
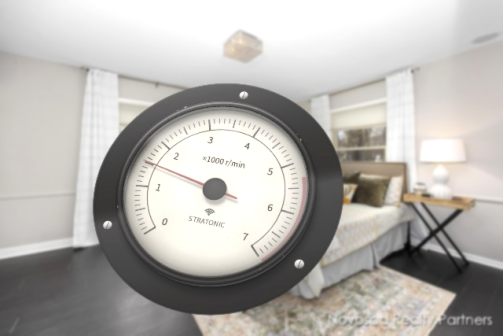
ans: {"value": 1500, "unit": "rpm"}
